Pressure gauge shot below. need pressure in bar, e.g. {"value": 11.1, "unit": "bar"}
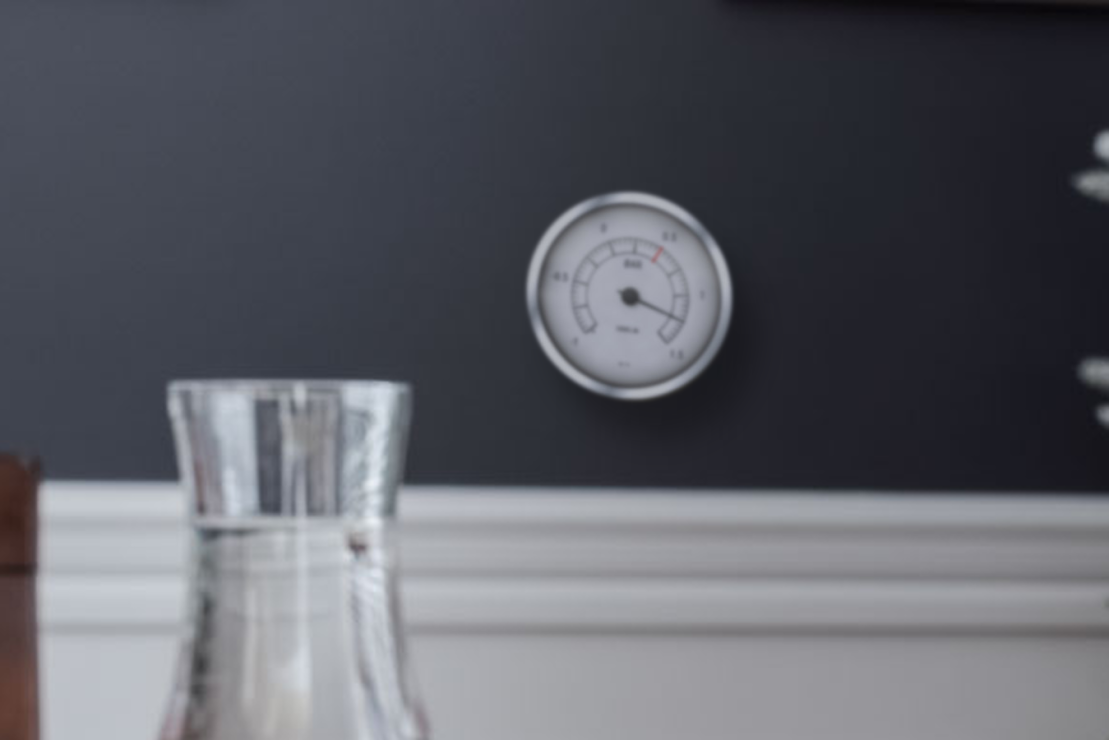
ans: {"value": 1.25, "unit": "bar"}
